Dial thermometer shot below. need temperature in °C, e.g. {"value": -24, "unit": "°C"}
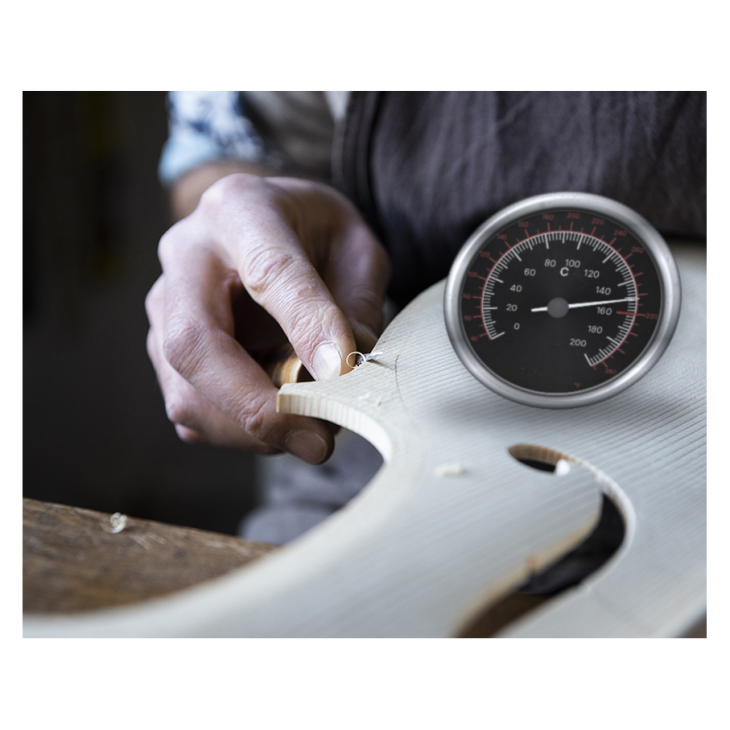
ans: {"value": 150, "unit": "°C"}
